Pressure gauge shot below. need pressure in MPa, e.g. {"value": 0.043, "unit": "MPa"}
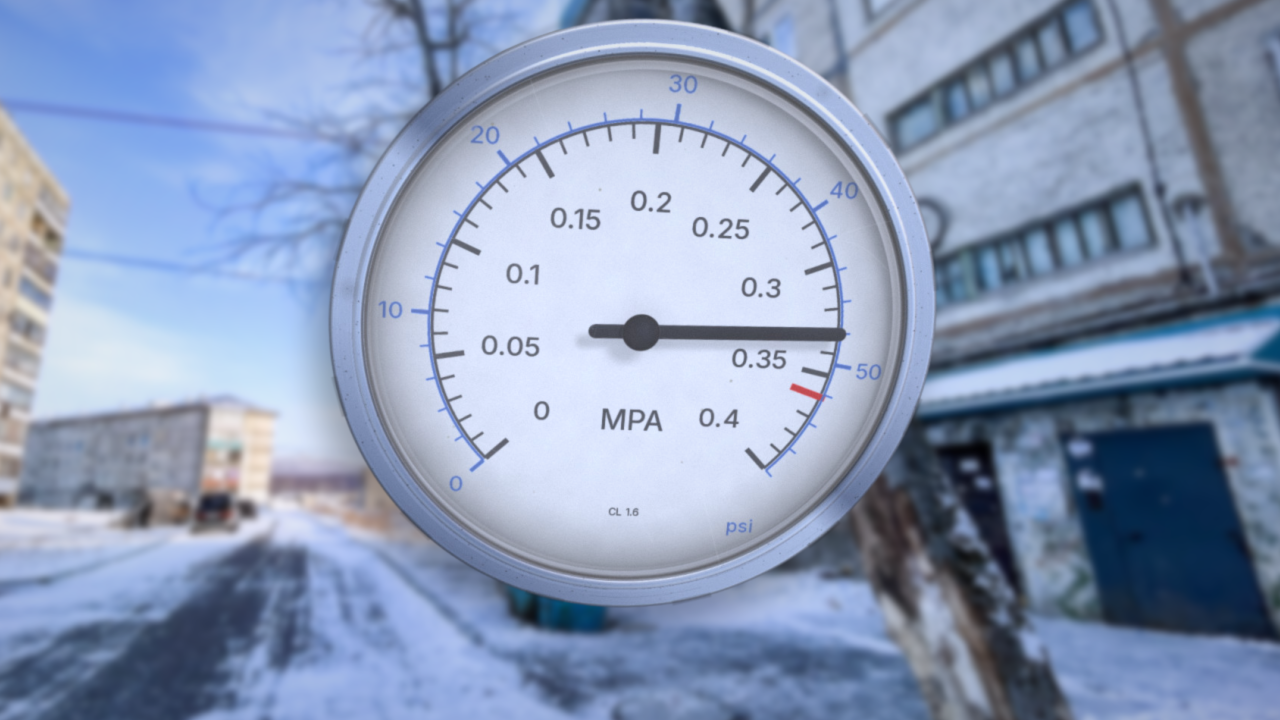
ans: {"value": 0.33, "unit": "MPa"}
